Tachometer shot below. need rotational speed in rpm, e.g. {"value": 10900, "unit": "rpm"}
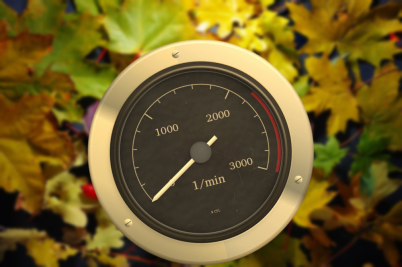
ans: {"value": 0, "unit": "rpm"}
